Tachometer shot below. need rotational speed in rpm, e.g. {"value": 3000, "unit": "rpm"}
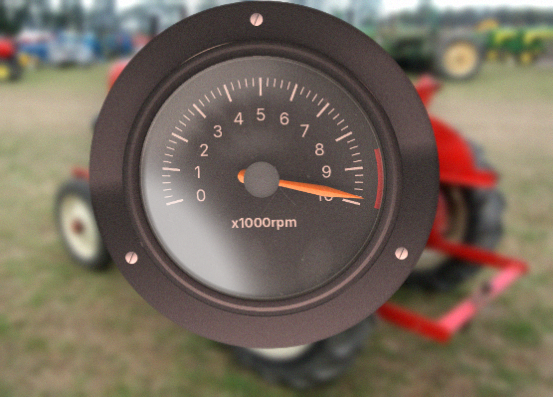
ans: {"value": 9800, "unit": "rpm"}
